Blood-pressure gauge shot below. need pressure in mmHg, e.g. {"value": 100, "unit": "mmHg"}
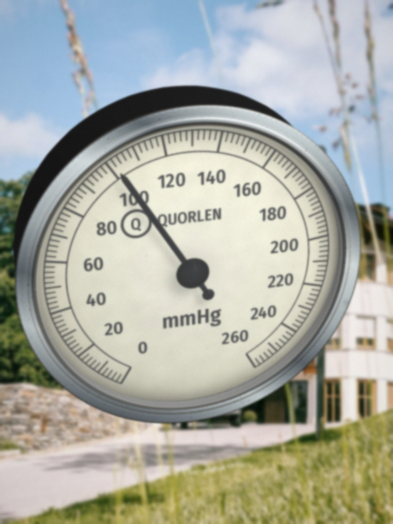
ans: {"value": 102, "unit": "mmHg"}
